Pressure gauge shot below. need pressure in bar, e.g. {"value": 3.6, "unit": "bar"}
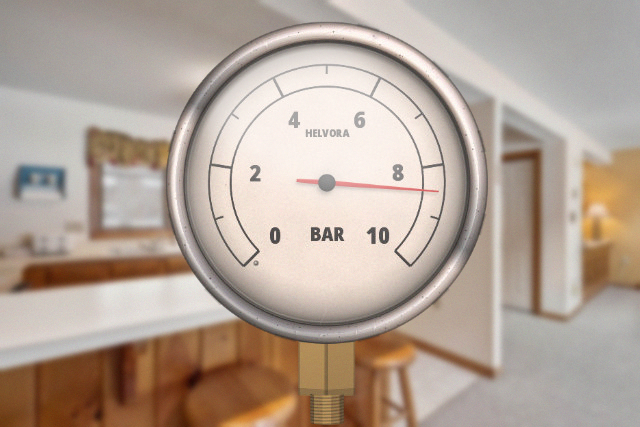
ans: {"value": 8.5, "unit": "bar"}
